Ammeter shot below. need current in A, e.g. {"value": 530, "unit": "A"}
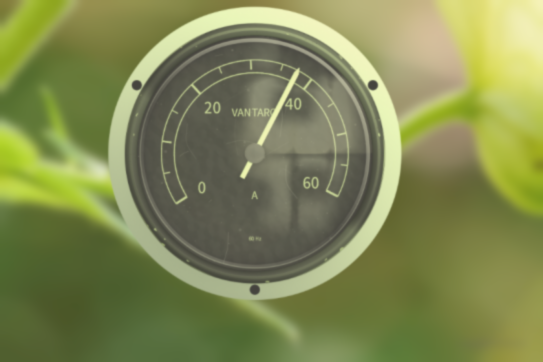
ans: {"value": 37.5, "unit": "A"}
